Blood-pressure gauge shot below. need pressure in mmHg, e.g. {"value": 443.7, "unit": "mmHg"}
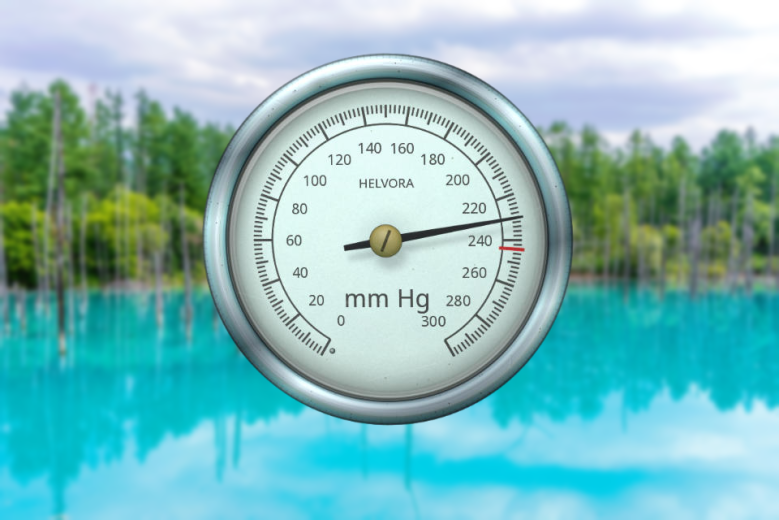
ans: {"value": 230, "unit": "mmHg"}
